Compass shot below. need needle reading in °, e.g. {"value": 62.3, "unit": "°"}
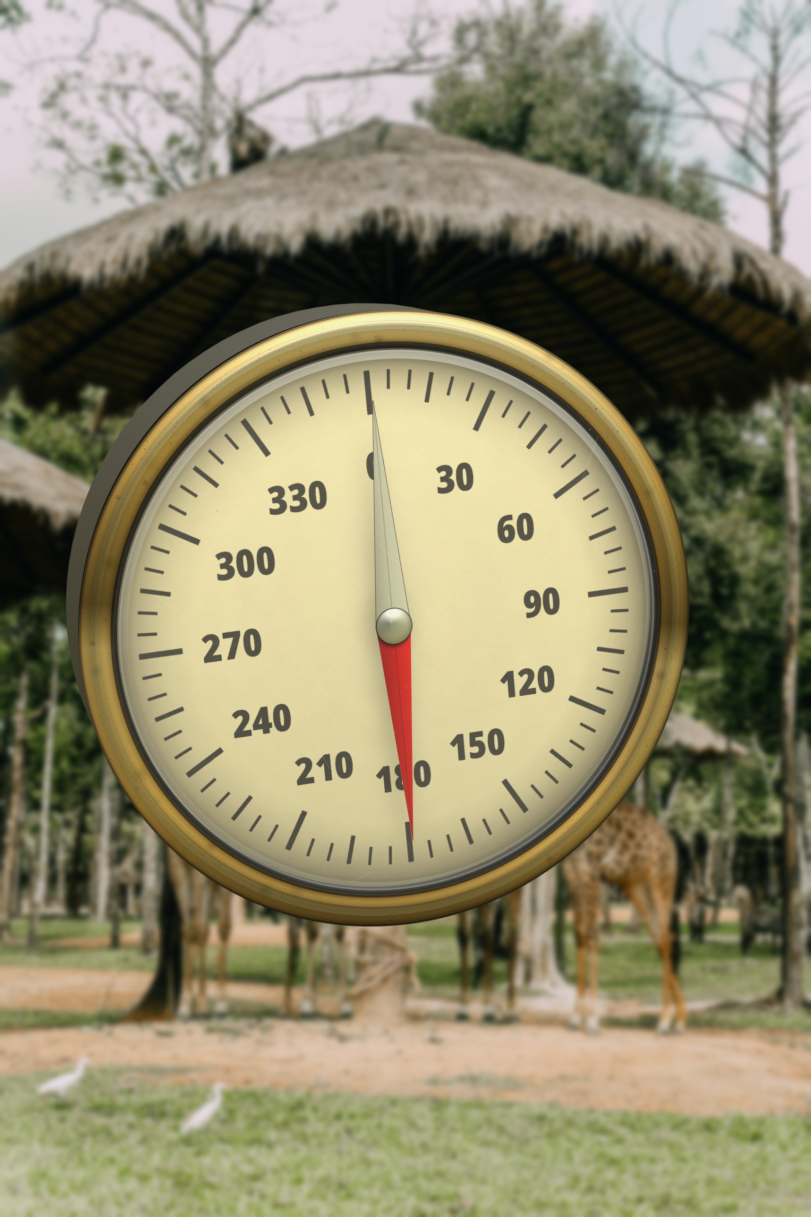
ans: {"value": 180, "unit": "°"}
